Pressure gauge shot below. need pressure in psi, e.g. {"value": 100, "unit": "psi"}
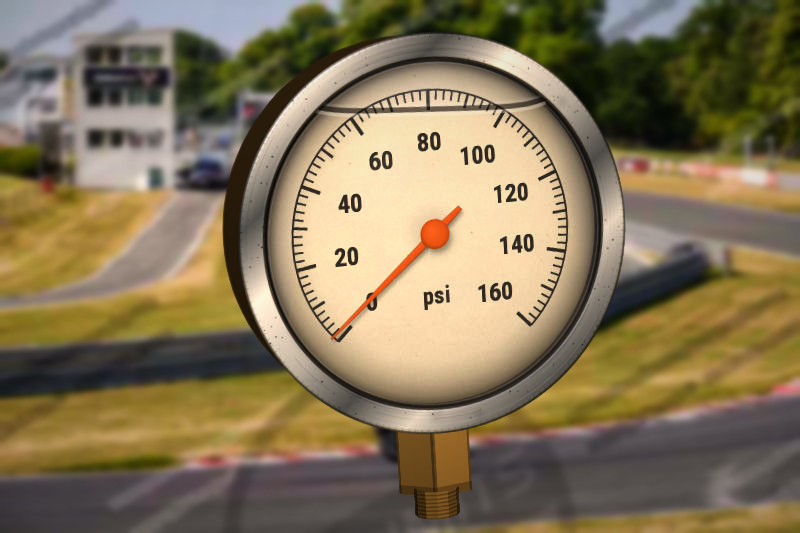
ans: {"value": 2, "unit": "psi"}
